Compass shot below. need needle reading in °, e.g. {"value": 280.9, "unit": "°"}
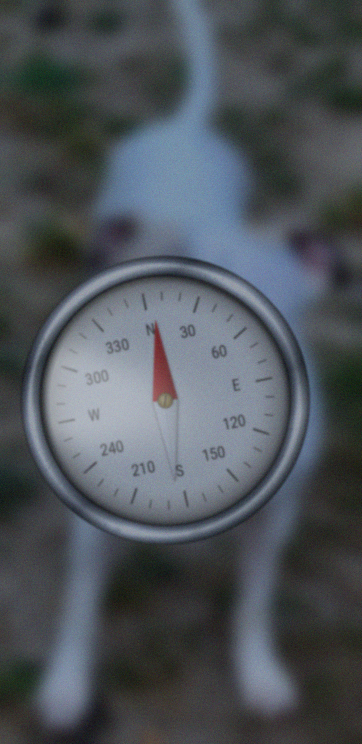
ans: {"value": 5, "unit": "°"}
